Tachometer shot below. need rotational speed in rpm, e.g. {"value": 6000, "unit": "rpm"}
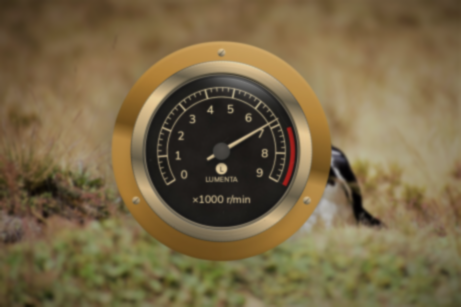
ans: {"value": 6800, "unit": "rpm"}
